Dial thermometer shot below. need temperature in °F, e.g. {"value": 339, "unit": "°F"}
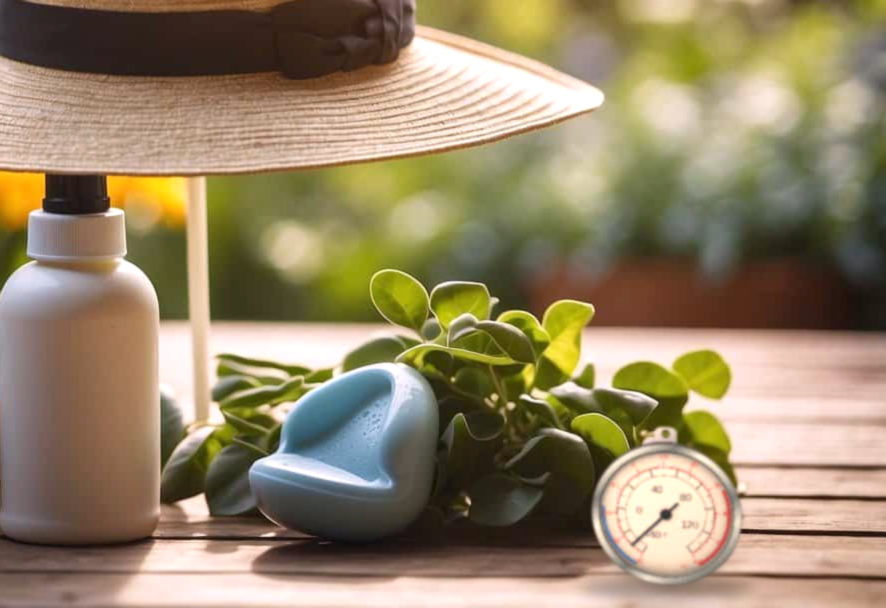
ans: {"value": -30, "unit": "°F"}
